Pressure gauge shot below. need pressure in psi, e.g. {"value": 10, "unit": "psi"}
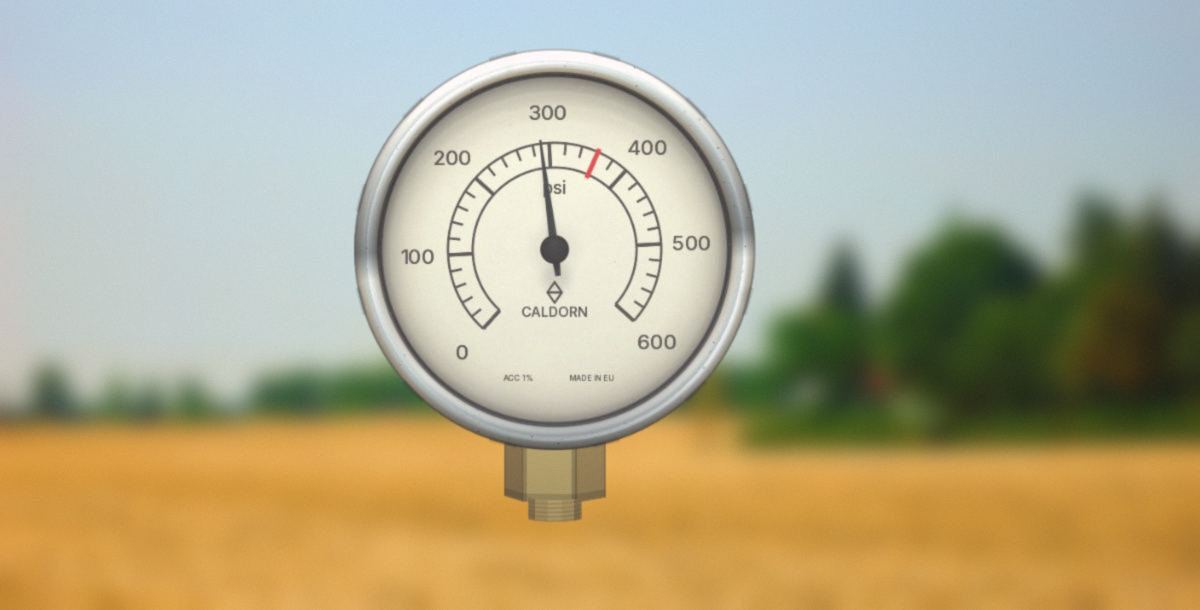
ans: {"value": 290, "unit": "psi"}
